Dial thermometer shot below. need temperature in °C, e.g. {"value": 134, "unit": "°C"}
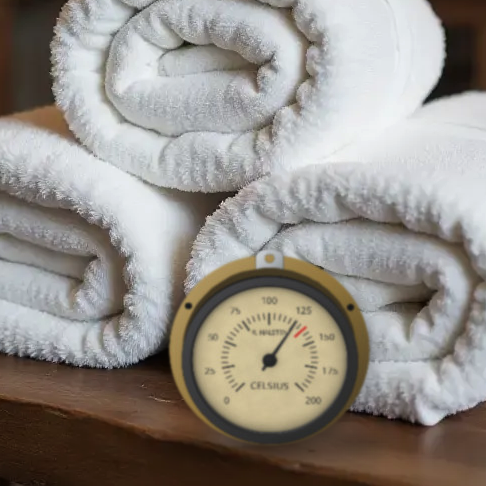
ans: {"value": 125, "unit": "°C"}
